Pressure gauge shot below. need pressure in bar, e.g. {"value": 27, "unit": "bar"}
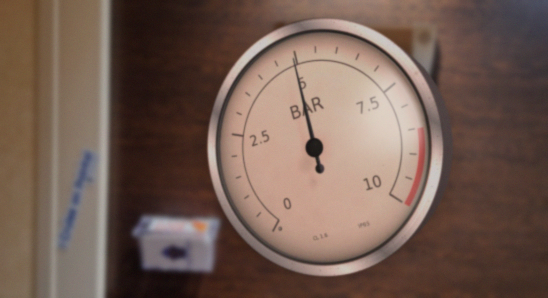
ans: {"value": 5, "unit": "bar"}
